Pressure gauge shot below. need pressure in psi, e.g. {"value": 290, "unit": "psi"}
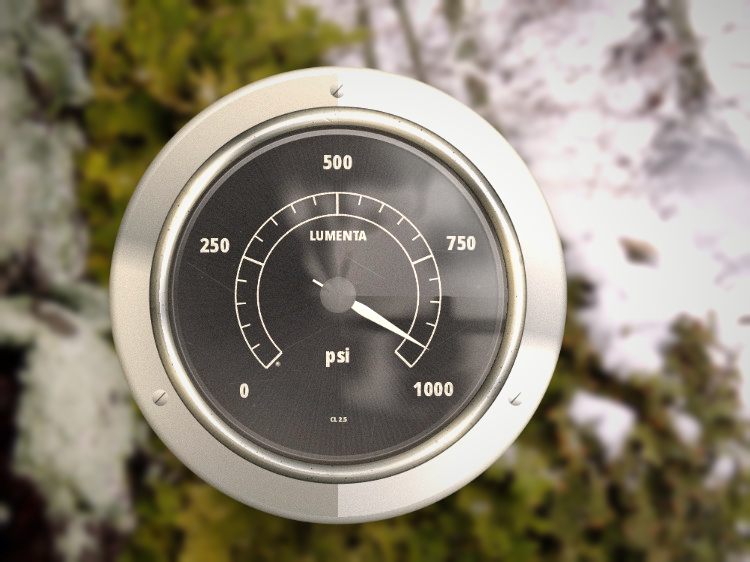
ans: {"value": 950, "unit": "psi"}
